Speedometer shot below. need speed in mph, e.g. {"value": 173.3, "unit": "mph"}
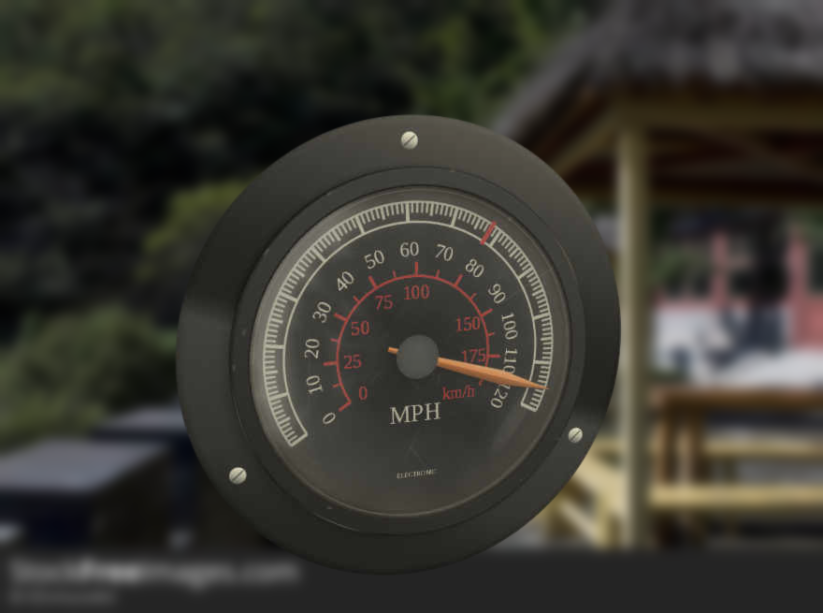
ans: {"value": 115, "unit": "mph"}
